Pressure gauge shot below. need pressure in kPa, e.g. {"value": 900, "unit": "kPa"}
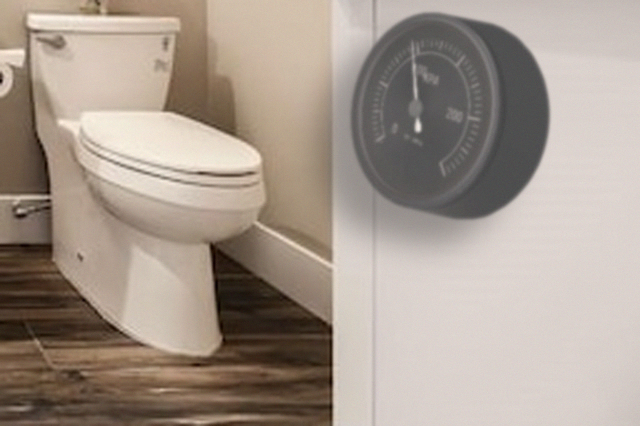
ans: {"value": 100, "unit": "kPa"}
